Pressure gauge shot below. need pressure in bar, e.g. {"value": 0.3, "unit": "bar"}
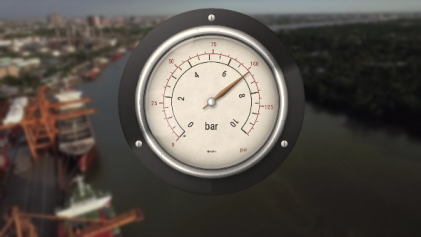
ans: {"value": 7, "unit": "bar"}
